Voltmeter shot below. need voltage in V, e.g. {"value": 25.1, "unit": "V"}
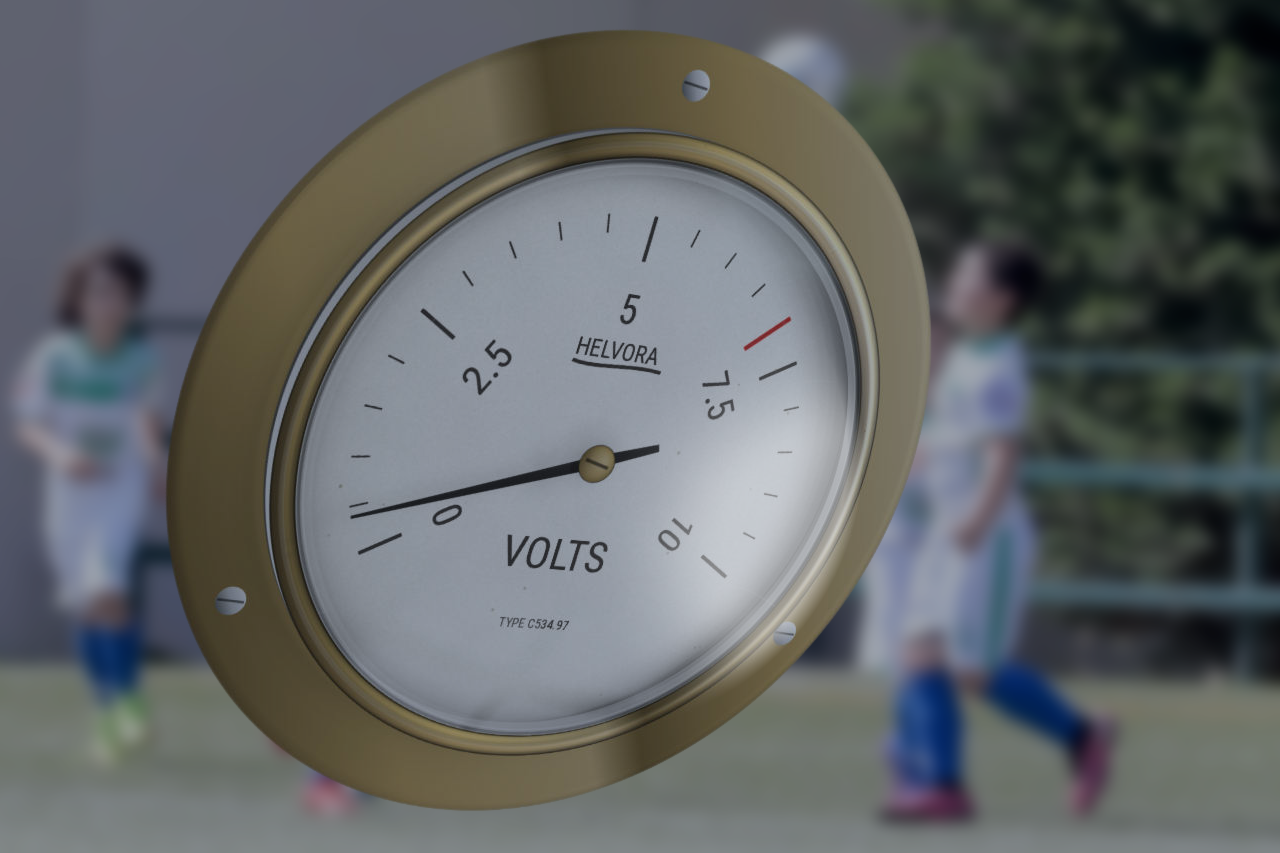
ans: {"value": 0.5, "unit": "V"}
